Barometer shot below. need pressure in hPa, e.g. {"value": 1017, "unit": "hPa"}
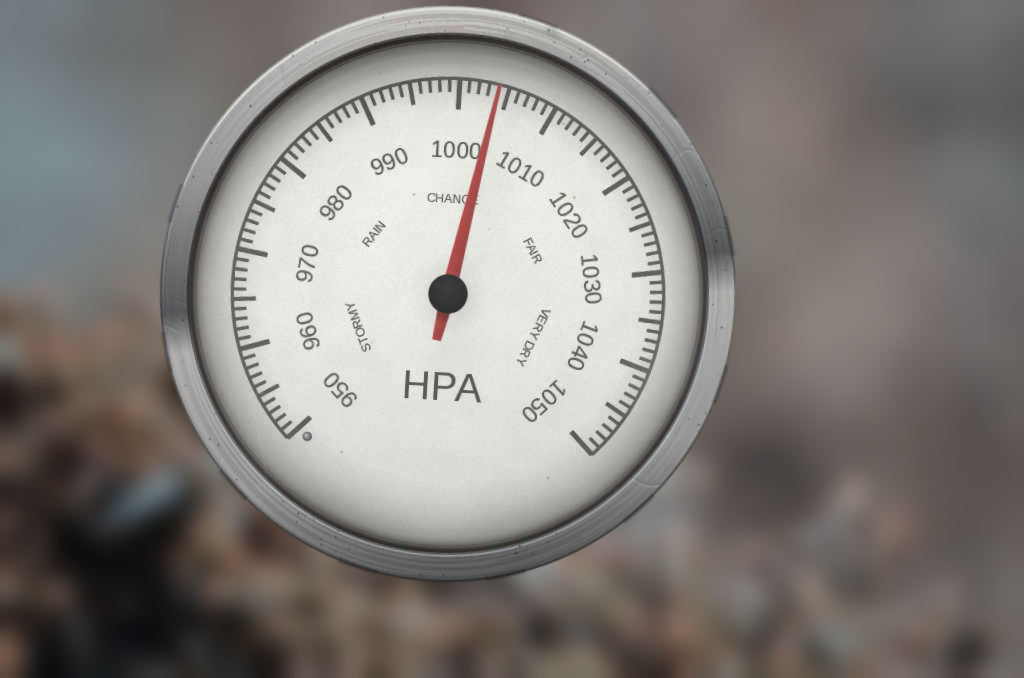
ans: {"value": 1004, "unit": "hPa"}
